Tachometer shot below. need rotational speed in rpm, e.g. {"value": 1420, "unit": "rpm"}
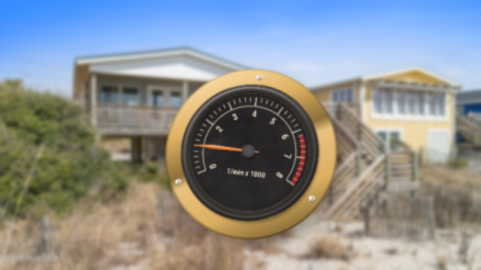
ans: {"value": 1000, "unit": "rpm"}
